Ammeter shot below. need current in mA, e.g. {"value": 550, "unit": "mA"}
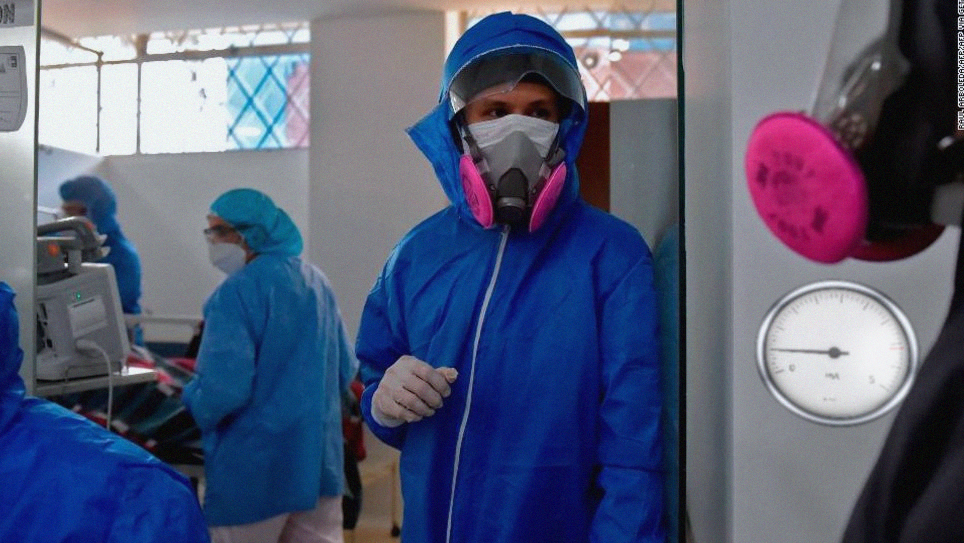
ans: {"value": 0.5, "unit": "mA"}
